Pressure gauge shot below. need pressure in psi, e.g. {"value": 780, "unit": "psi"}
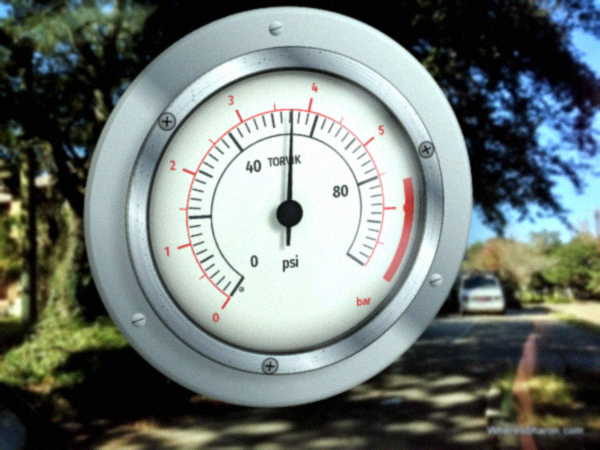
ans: {"value": 54, "unit": "psi"}
